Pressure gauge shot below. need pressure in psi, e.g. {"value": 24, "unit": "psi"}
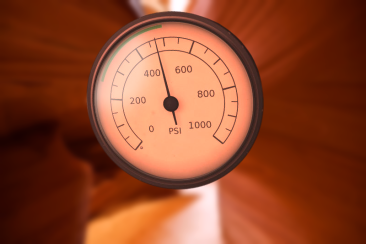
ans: {"value": 475, "unit": "psi"}
